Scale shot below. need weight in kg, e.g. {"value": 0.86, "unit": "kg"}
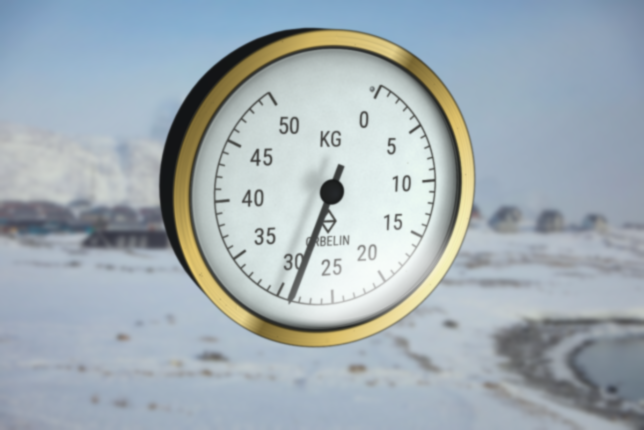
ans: {"value": 29, "unit": "kg"}
